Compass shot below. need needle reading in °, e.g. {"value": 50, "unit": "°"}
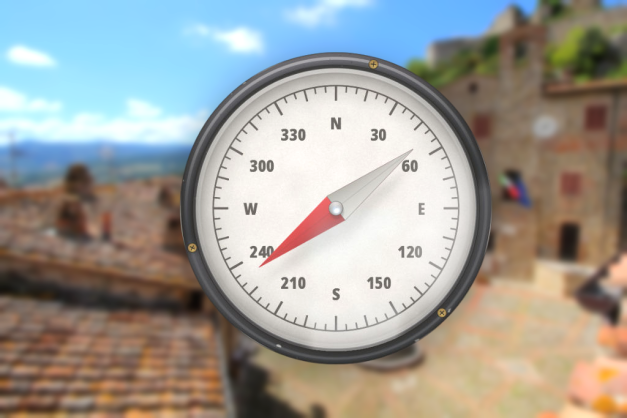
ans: {"value": 232.5, "unit": "°"}
